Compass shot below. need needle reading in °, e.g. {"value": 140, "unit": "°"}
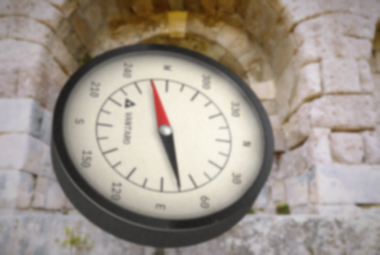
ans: {"value": 255, "unit": "°"}
